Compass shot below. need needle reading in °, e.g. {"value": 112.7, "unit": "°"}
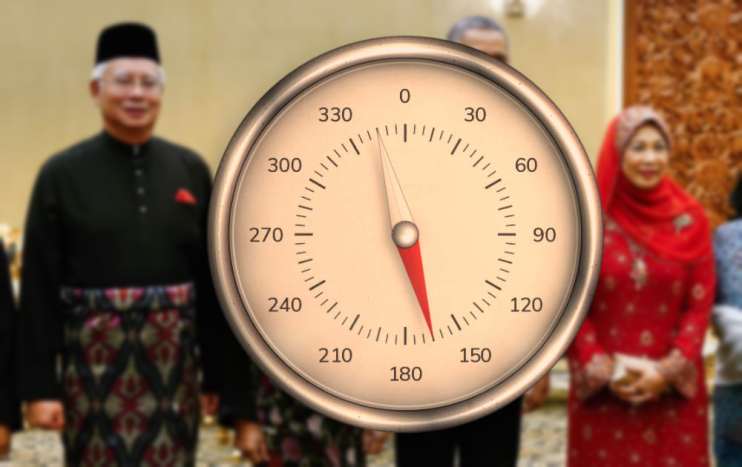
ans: {"value": 165, "unit": "°"}
